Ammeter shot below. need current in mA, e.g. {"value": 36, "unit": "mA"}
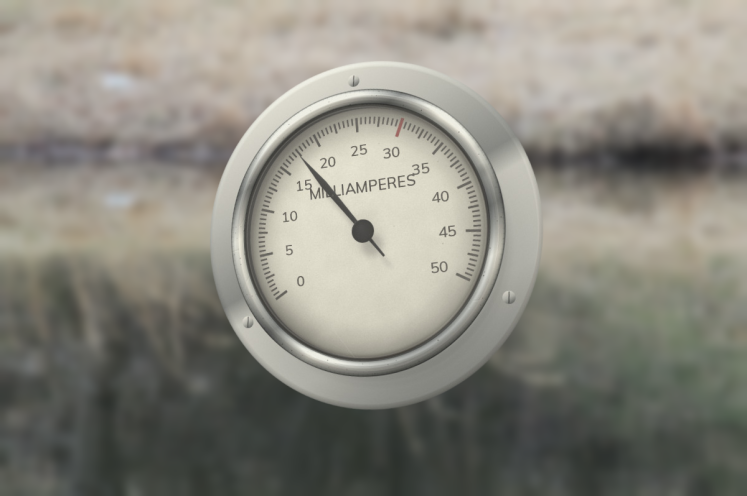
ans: {"value": 17.5, "unit": "mA"}
